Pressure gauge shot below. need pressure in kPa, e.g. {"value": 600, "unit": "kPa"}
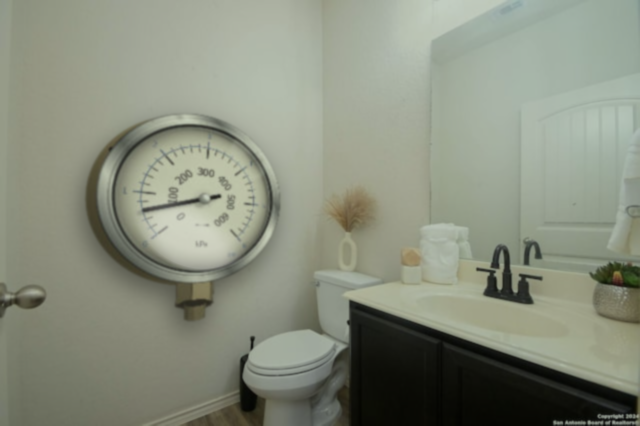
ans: {"value": 60, "unit": "kPa"}
